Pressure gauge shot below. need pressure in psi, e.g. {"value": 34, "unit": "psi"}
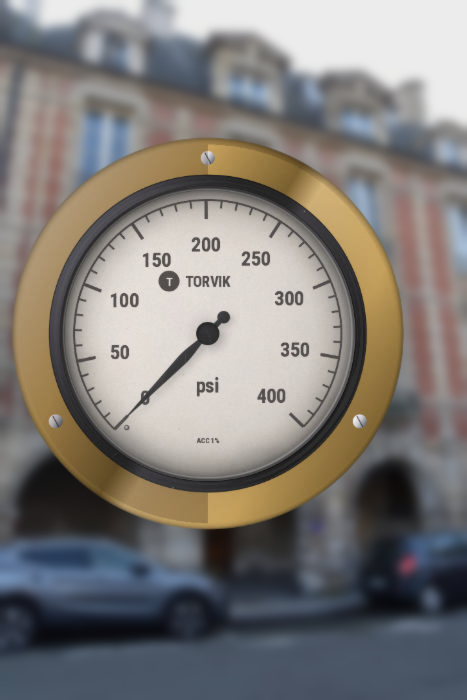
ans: {"value": 0, "unit": "psi"}
